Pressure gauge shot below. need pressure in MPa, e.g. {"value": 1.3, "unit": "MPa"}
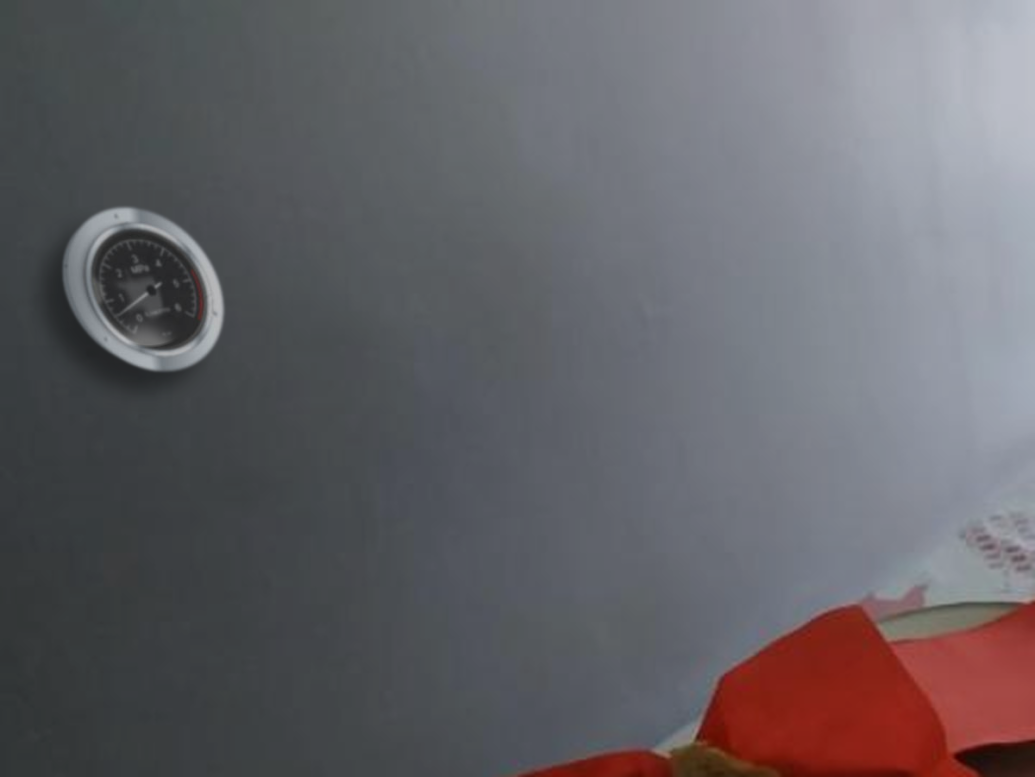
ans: {"value": 0.6, "unit": "MPa"}
